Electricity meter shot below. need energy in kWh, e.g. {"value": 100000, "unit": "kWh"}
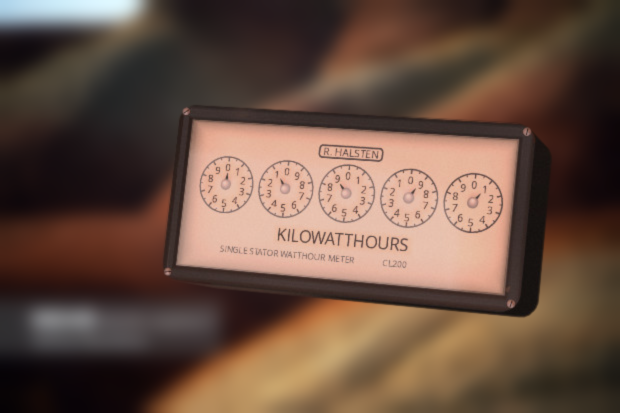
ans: {"value": 891, "unit": "kWh"}
